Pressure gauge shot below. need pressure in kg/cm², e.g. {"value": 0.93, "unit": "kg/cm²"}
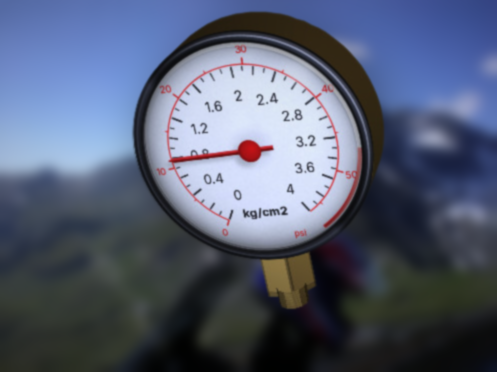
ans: {"value": 0.8, "unit": "kg/cm²"}
